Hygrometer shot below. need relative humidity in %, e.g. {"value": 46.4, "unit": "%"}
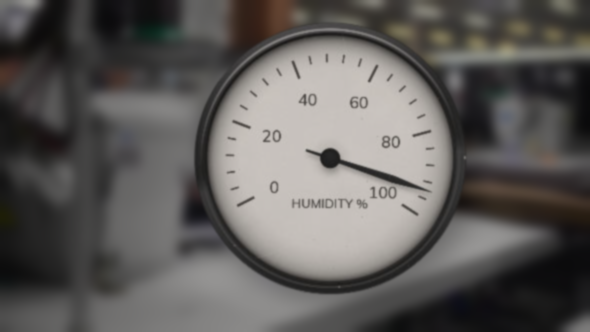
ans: {"value": 94, "unit": "%"}
